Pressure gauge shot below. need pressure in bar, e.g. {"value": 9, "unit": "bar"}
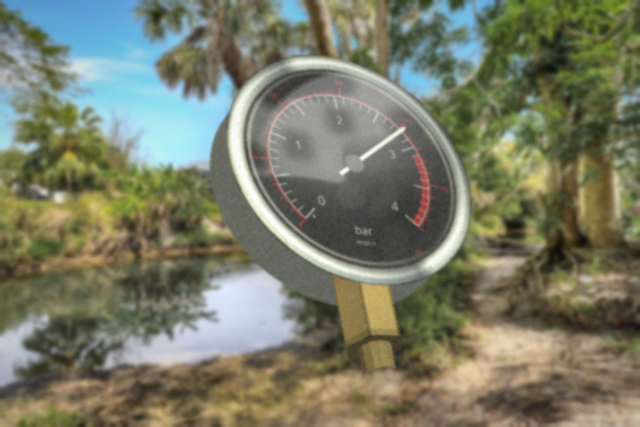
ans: {"value": 2.8, "unit": "bar"}
